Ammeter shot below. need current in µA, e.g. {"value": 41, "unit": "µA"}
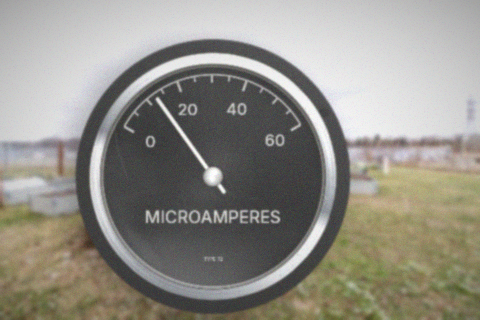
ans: {"value": 12.5, "unit": "µA"}
